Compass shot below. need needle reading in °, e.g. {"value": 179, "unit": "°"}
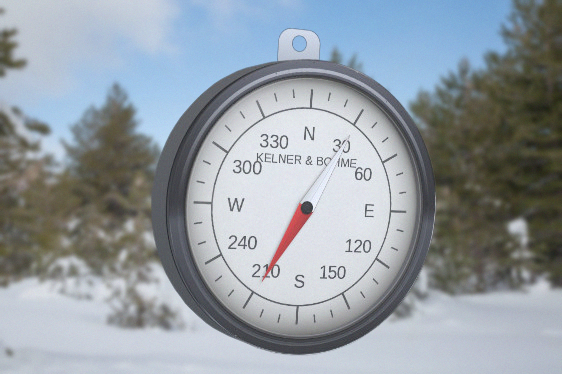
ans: {"value": 210, "unit": "°"}
